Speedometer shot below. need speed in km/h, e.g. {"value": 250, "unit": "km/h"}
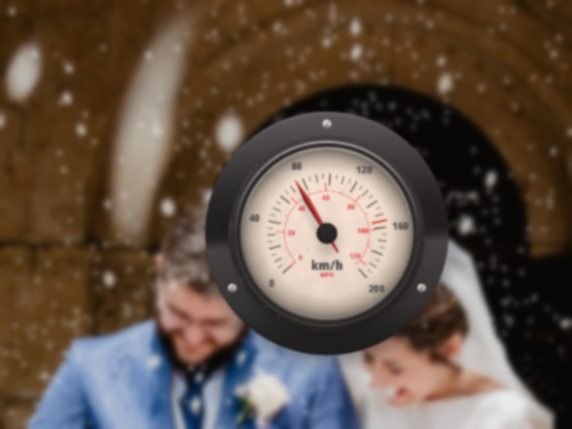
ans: {"value": 75, "unit": "km/h"}
